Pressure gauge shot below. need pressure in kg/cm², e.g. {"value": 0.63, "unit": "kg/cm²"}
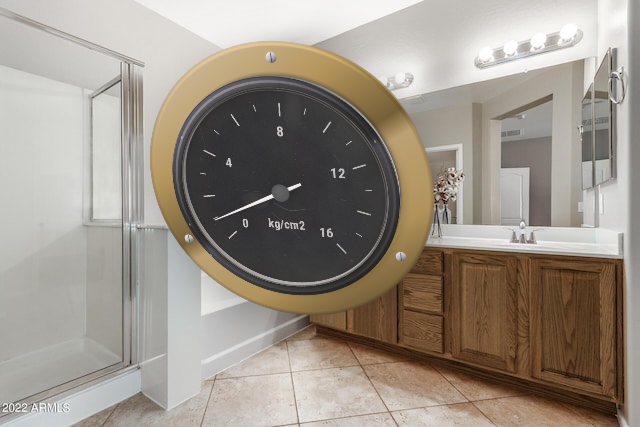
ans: {"value": 1, "unit": "kg/cm²"}
